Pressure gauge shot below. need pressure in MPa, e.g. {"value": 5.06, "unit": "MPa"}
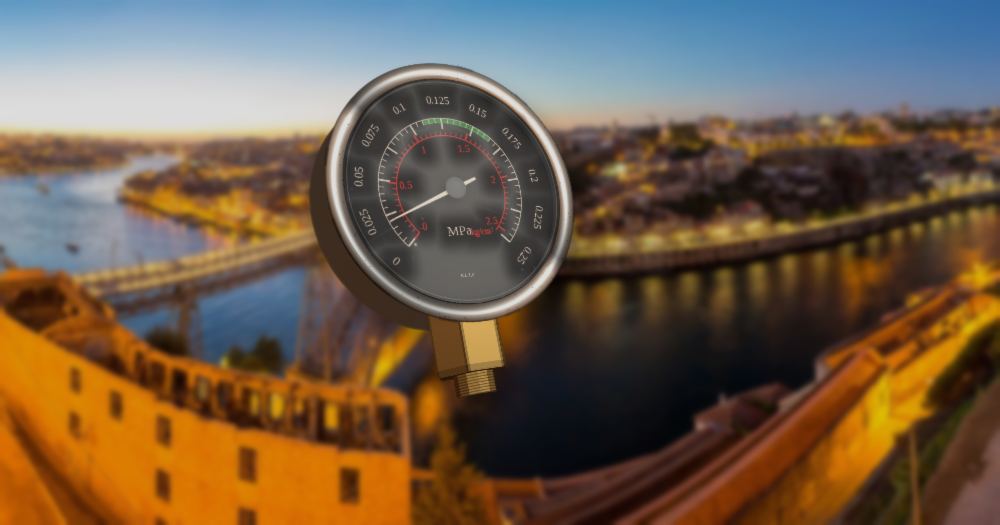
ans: {"value": 0.02, "unit": "MPa"}
